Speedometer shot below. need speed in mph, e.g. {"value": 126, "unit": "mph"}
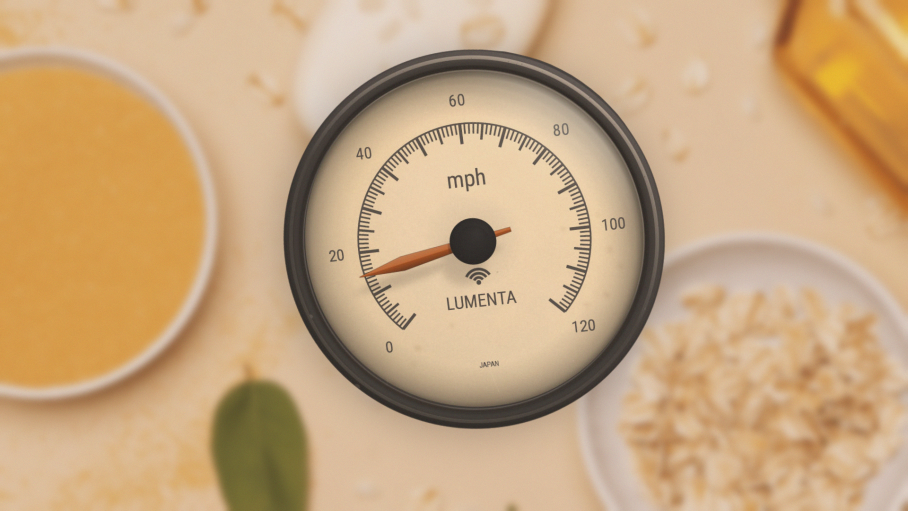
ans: {"value": 15, "unit": "mph"}
